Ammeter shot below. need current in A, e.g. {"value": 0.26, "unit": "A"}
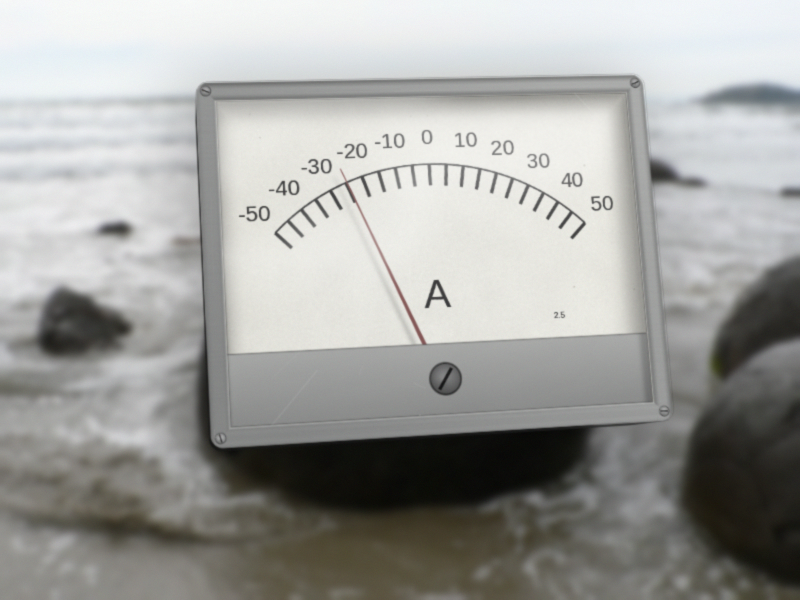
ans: {"value": -25, "unit": "A"}
